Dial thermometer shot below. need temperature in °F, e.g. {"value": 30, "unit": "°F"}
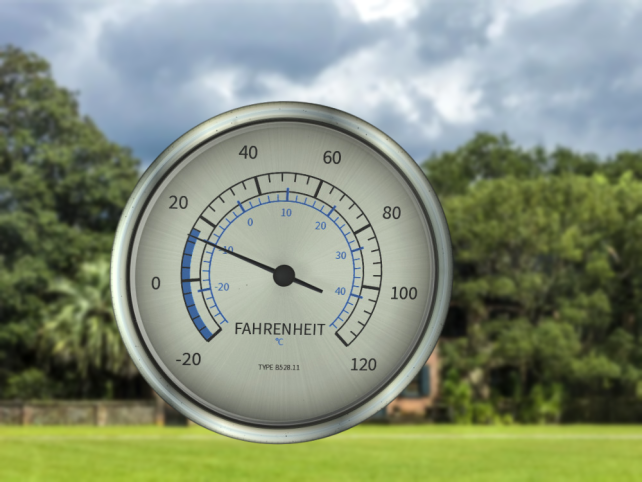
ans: {"value": 14, "unit": "°F"}
